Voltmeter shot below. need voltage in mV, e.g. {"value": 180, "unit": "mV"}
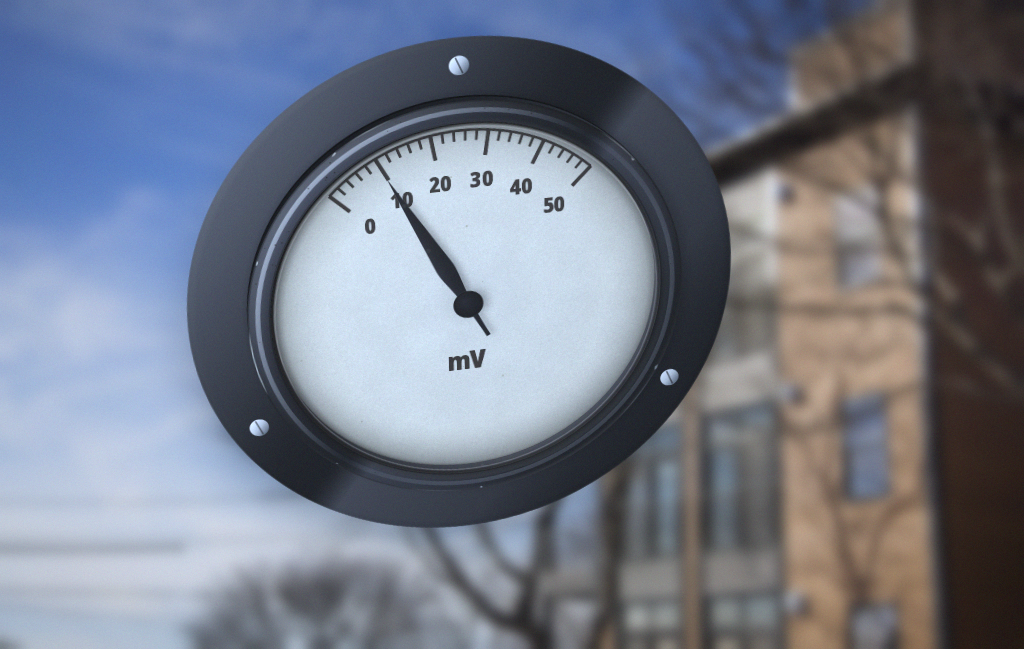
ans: {"value": 10, "unit": "mV"}
